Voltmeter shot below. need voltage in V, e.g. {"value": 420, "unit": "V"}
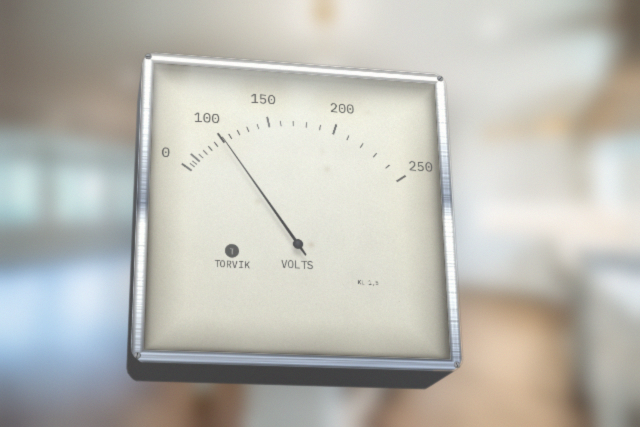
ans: {"value": 100, "unit": "V"}
